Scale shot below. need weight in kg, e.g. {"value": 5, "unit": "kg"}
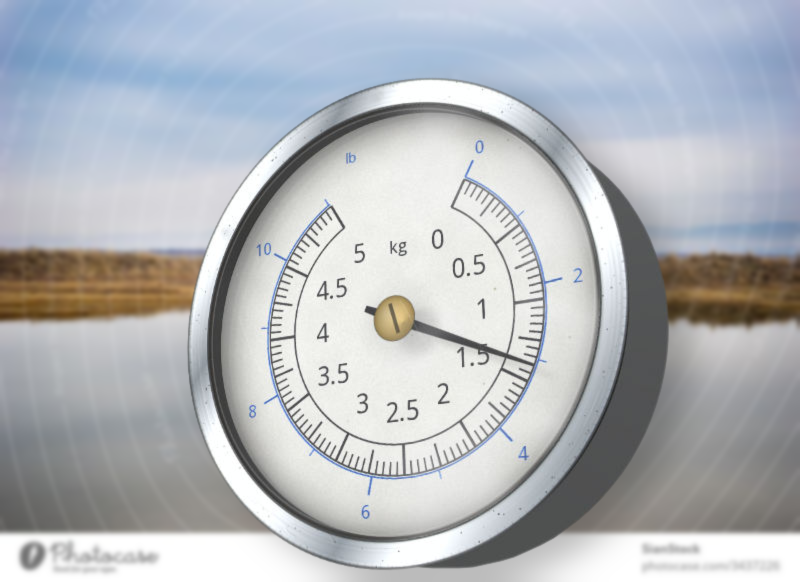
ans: {"value": 1.4, "unit": "kg"}
